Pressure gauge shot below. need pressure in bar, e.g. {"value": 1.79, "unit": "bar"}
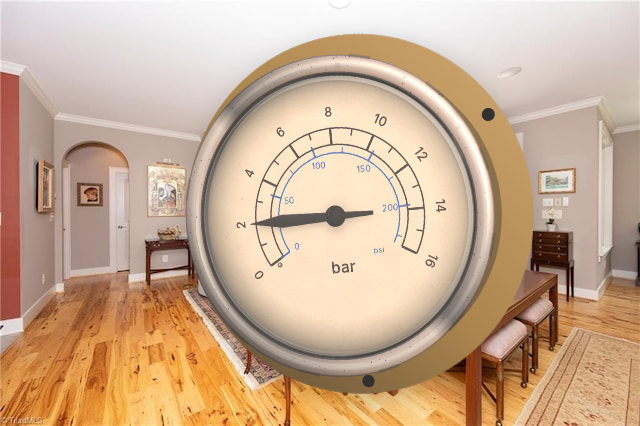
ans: {"value": 2, "unit": "bar"}
